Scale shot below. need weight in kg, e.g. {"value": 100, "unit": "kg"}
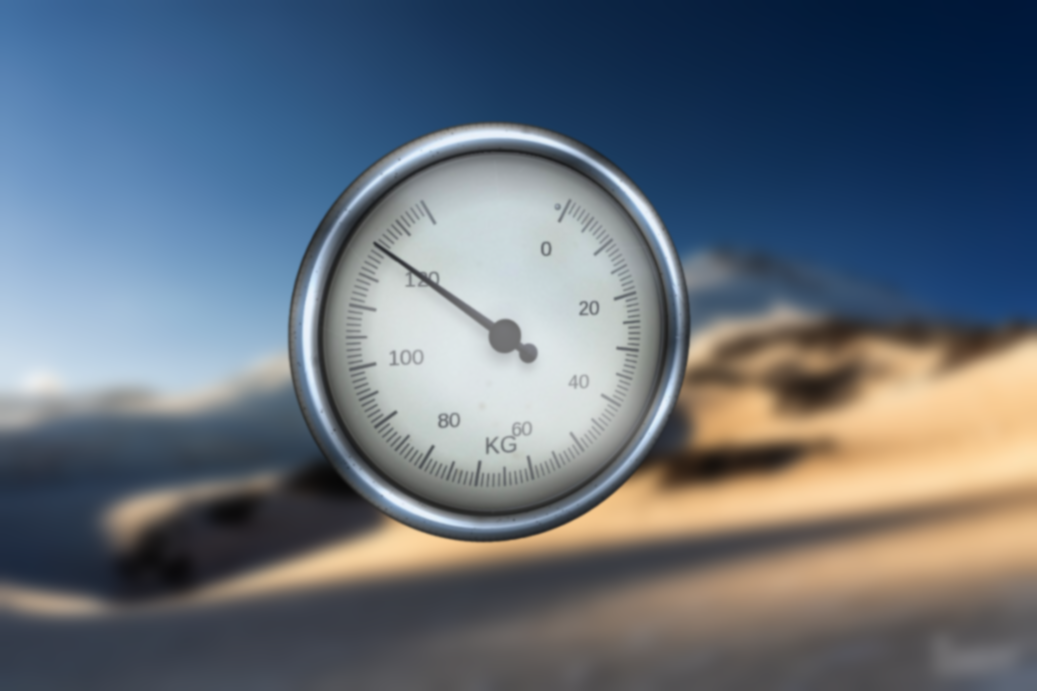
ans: {"value": 120, "unit": "kg"}
